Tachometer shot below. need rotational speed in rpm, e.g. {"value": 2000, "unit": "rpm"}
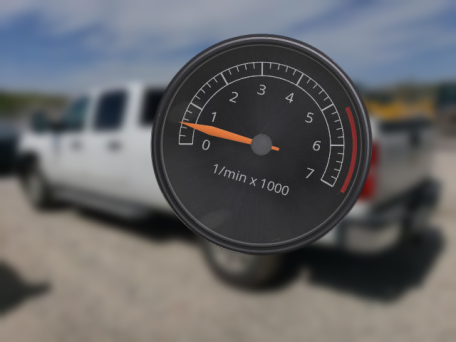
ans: {"value": 500, "unit": "rpm"}
